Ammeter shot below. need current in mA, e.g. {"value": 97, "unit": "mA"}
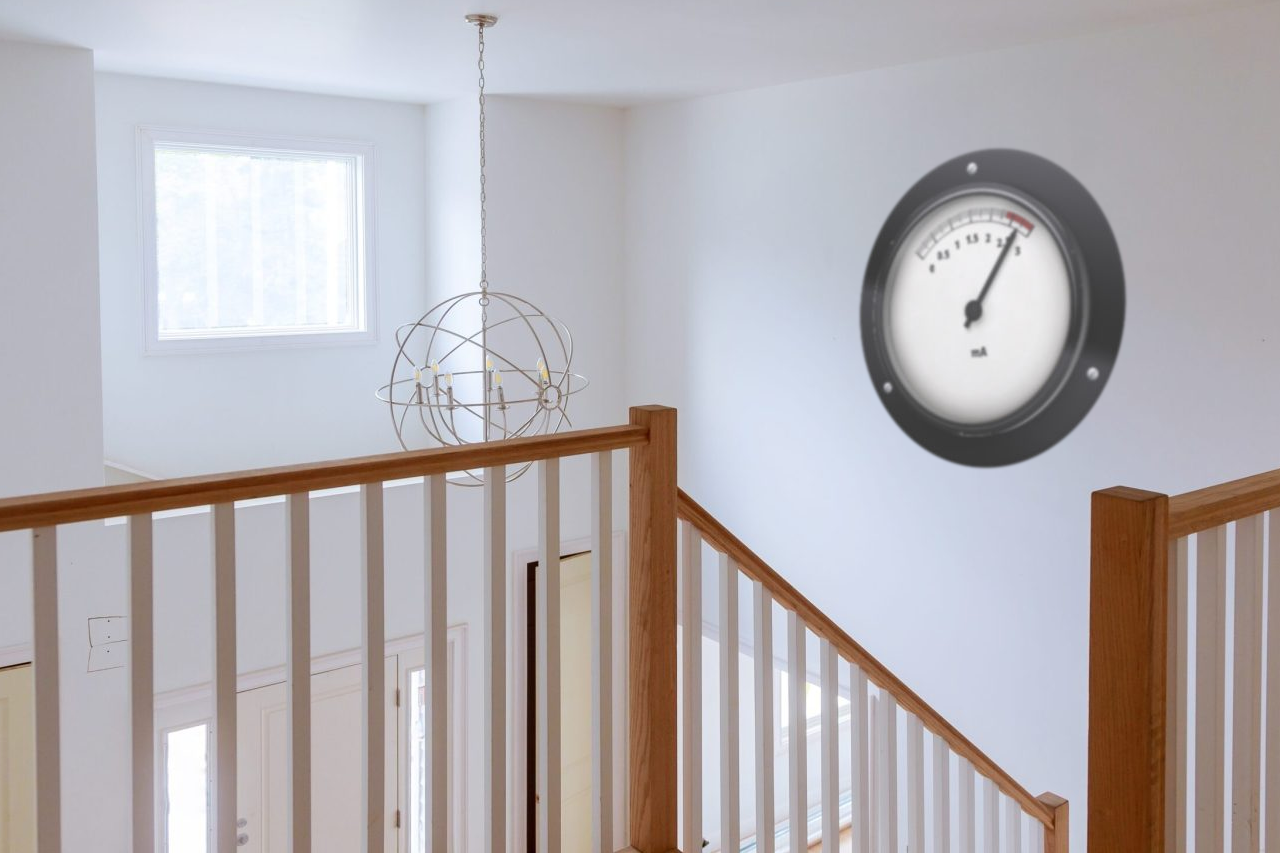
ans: {"value": 2.75, "unit": "mA"}
